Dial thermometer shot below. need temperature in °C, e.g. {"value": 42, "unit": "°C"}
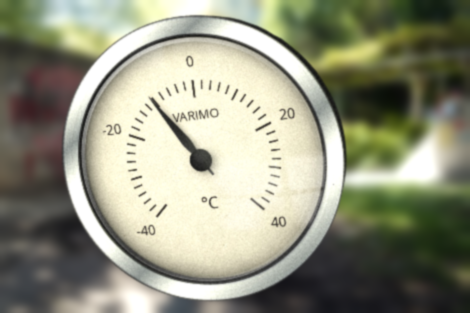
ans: {"value": -10, "unit": "°C"}
